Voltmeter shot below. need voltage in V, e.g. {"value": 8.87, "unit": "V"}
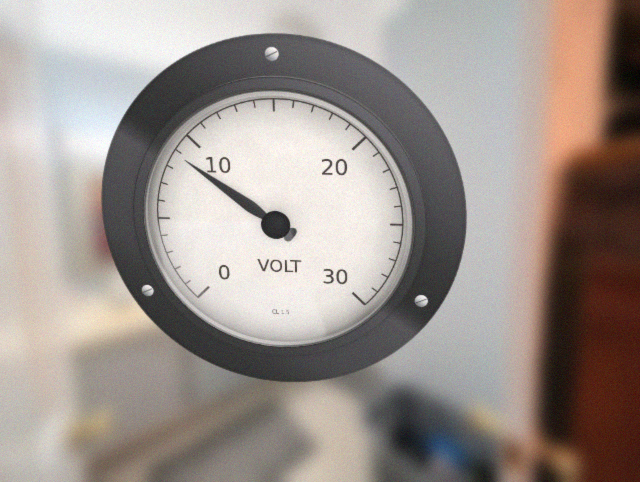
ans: {"value": 9, "unit": "V"}
